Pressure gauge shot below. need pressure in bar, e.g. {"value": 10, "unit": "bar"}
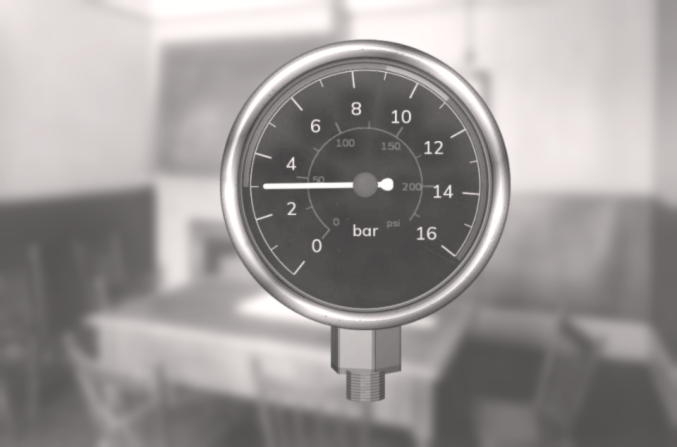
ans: {"value": 3, "unit": "bar"}
